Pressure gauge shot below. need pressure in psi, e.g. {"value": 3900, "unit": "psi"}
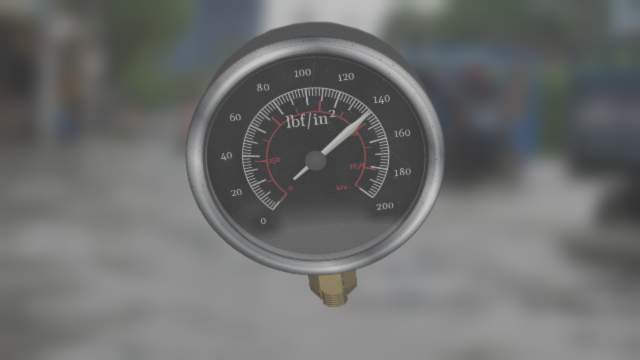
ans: {"value": 140, "unit": "psi"}
